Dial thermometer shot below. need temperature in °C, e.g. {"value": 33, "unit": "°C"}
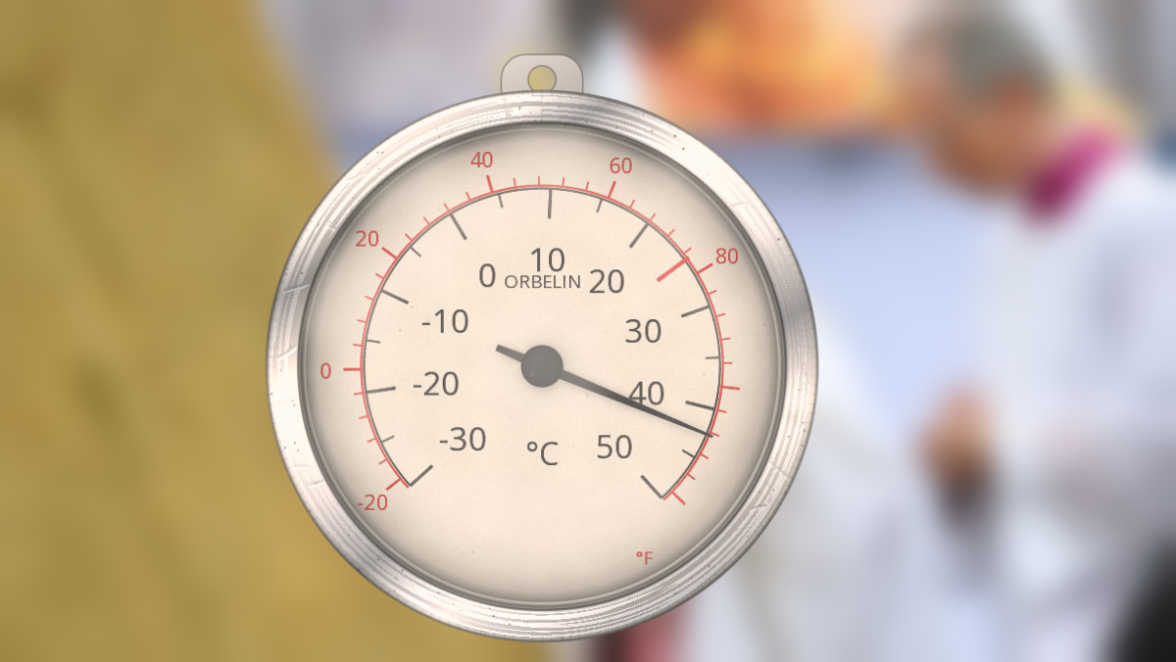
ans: {"value": 42.5, "unit": "°C"}
